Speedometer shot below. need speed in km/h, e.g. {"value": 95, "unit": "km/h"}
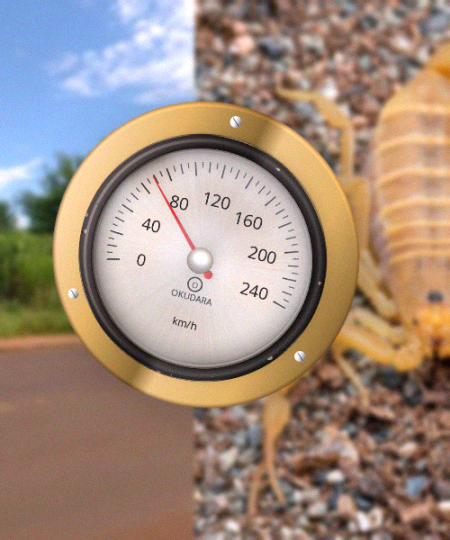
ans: {"value": 70, "unit": "km/h"}
